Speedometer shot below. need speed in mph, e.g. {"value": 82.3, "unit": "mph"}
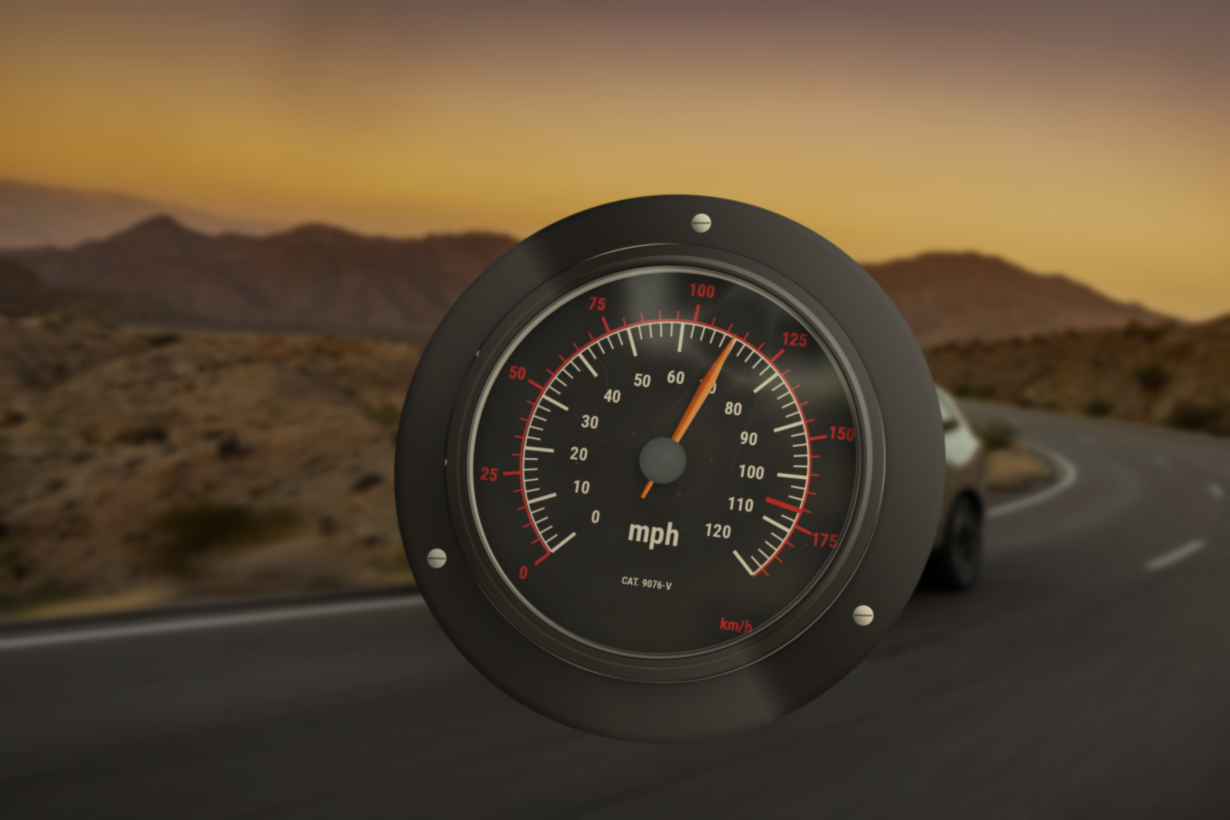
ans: {"value": 70, "unit": "mph"}
